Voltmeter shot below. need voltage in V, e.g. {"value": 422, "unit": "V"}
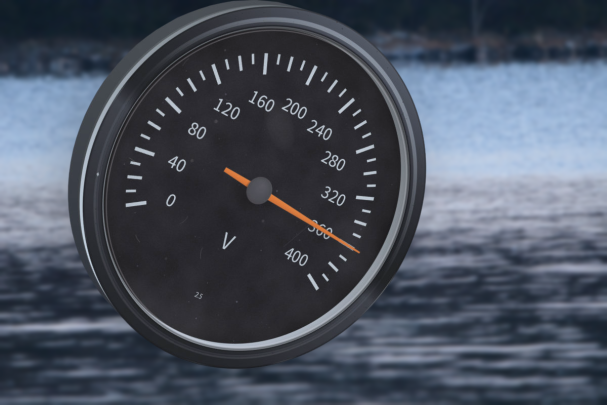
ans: {"value": 360, "unit": "V"}
